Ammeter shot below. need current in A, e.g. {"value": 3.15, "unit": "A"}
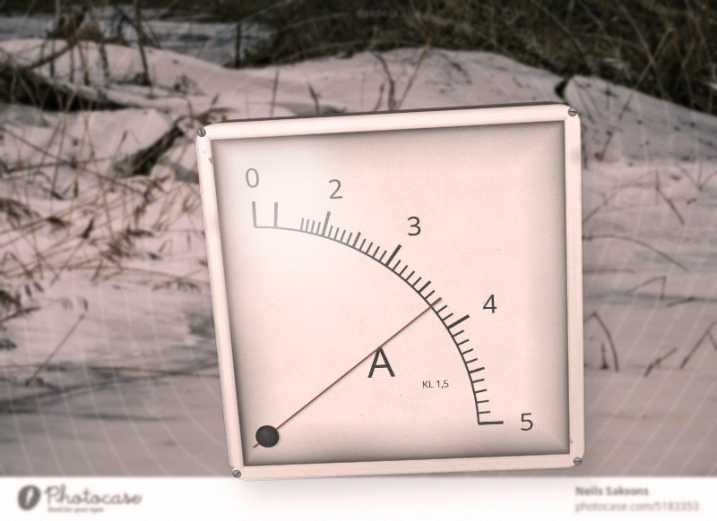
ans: {"value": 3.7, "unit": "A"}
